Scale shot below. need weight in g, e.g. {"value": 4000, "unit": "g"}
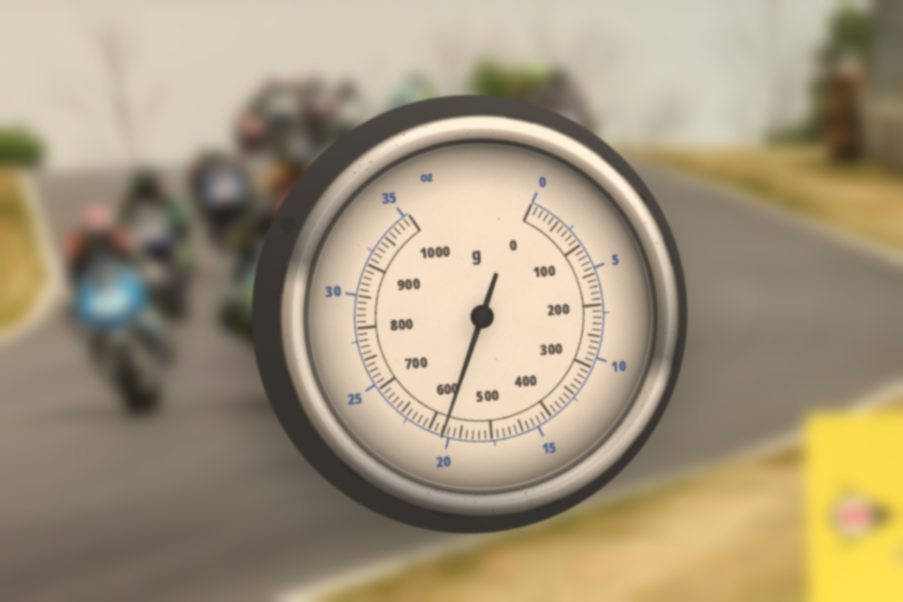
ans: {"value": 580, "unit": "g"}
